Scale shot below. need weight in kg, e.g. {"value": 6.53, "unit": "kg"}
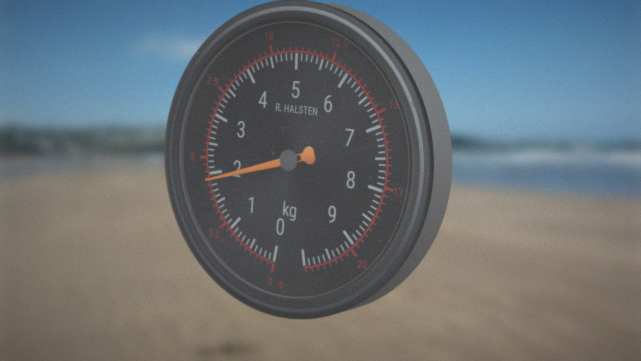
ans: {"value": 1.9, "unit": "kg"}
